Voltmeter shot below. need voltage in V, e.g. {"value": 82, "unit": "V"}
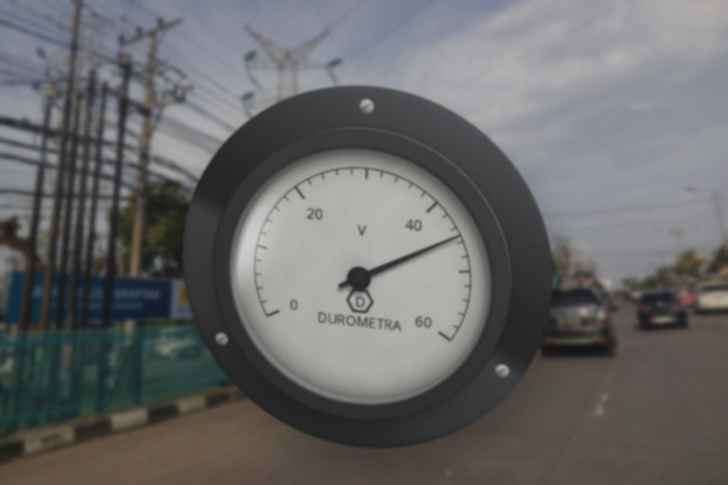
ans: {"value": 45, "unit": "V"}
